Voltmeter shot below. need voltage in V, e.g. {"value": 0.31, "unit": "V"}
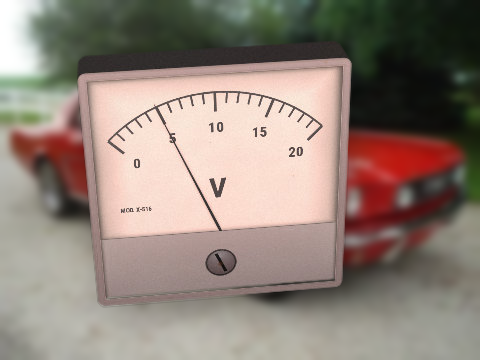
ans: {"value": 5, "unit": "V"}
